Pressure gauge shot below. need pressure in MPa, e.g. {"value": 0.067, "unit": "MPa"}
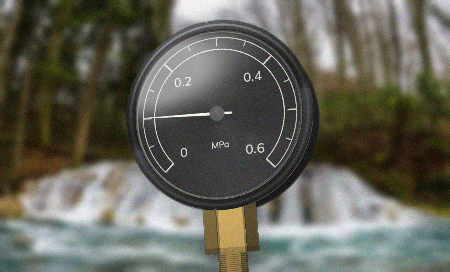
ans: {"value": 0.1, "unit": "MPa"}
